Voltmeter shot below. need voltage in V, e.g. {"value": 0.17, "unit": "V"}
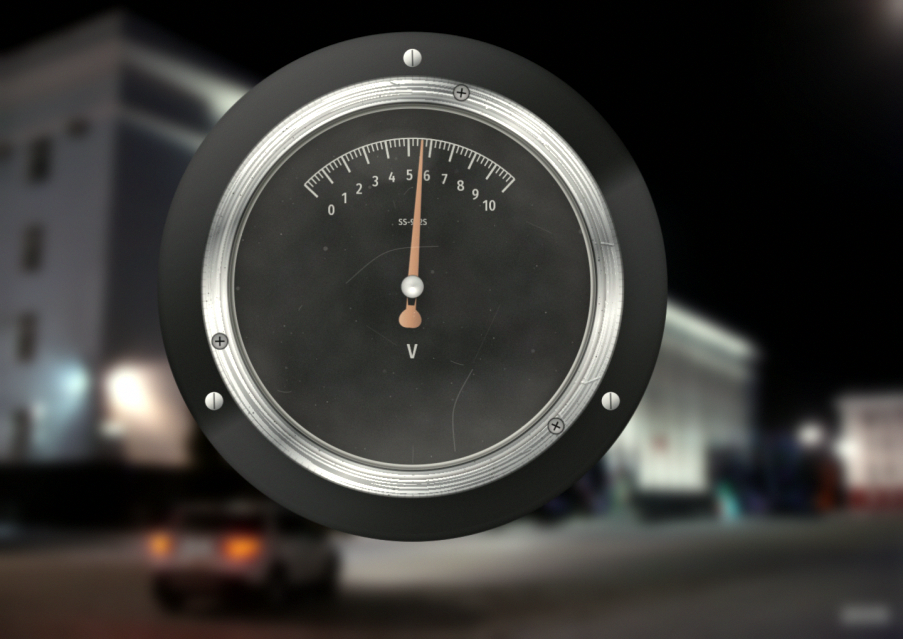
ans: {"value": 5.6, "unit": "V"}
